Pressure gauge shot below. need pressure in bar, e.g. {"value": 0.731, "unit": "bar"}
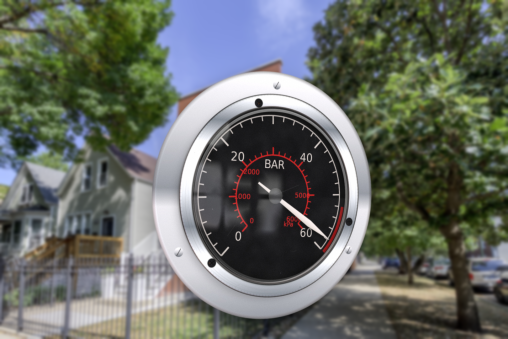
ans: {"value": 58, "unit": "bar"}
